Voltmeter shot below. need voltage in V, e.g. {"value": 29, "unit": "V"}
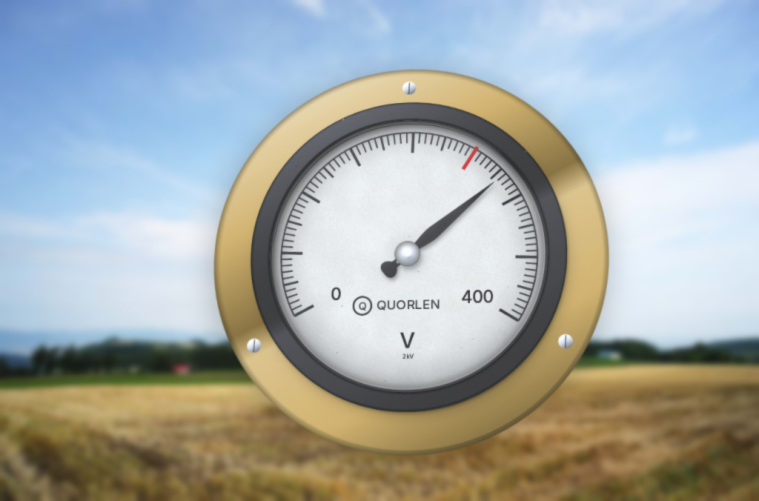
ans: {"value": 280, "unit": "V"}
